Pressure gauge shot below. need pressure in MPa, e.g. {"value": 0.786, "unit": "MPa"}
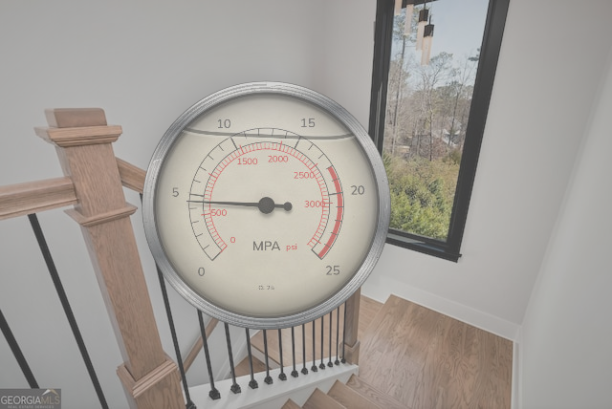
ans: {"value": 4.5, "unit": "MPa"}
